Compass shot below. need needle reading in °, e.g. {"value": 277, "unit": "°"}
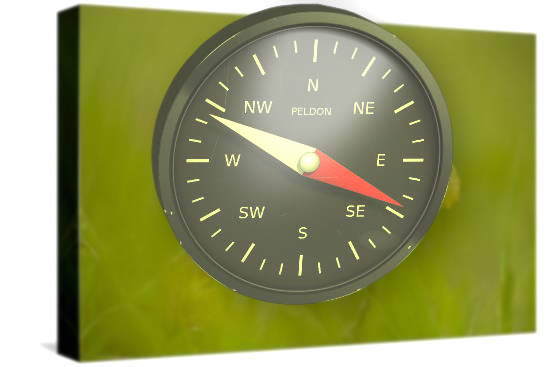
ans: {"value": 115, "unit": "°"}
